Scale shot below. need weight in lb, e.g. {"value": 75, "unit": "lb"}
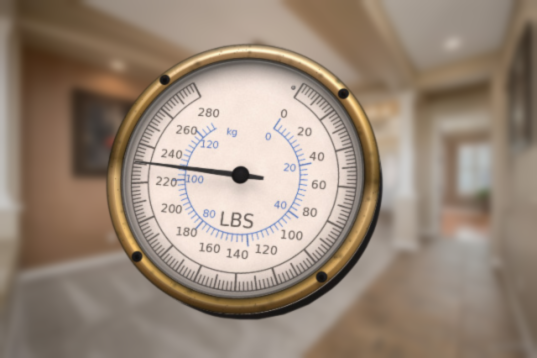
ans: {"value": 230, "unit": "lb"}
